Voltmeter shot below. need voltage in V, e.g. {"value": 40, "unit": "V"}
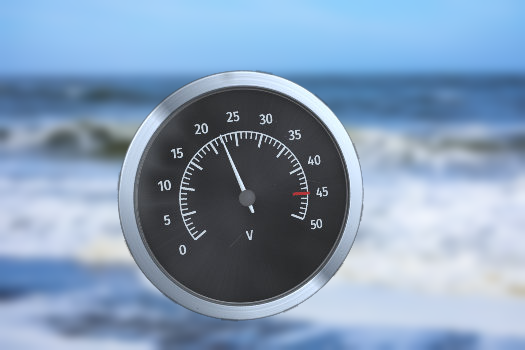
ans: {"value": 22, "unit": "V"}
